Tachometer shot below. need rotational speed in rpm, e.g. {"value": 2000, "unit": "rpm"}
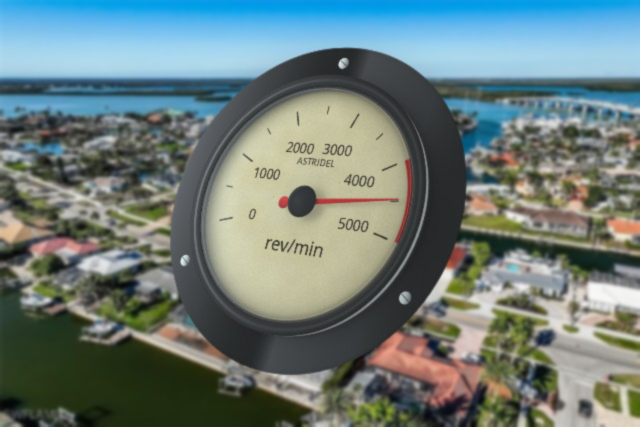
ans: {"value": 4500, "unit": "rpm"}
